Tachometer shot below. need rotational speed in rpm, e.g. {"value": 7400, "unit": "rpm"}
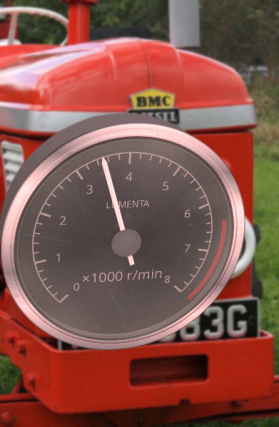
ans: {"value": 3500, "unit": "rpm"}
